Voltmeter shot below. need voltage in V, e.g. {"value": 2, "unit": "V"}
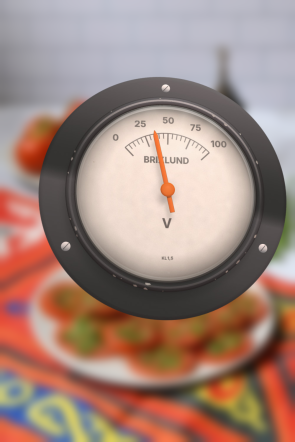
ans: {"value": 35, "unit": "V"}
